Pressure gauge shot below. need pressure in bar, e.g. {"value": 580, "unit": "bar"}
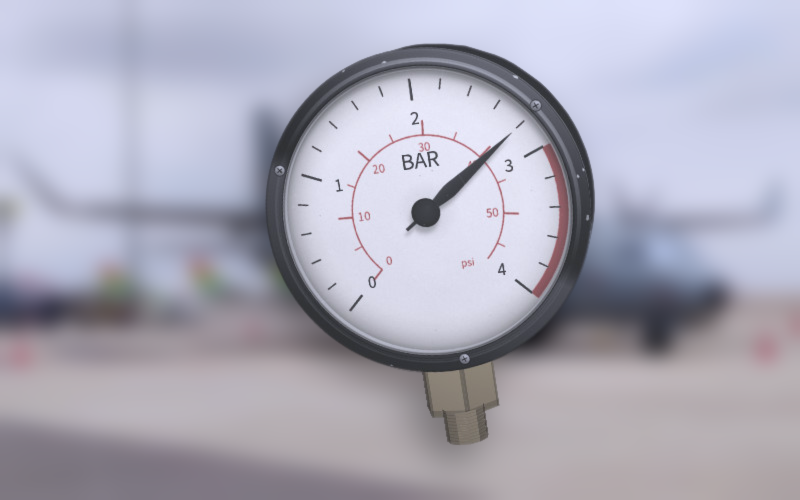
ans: {"value": 2.8, "unit": "bar"}
